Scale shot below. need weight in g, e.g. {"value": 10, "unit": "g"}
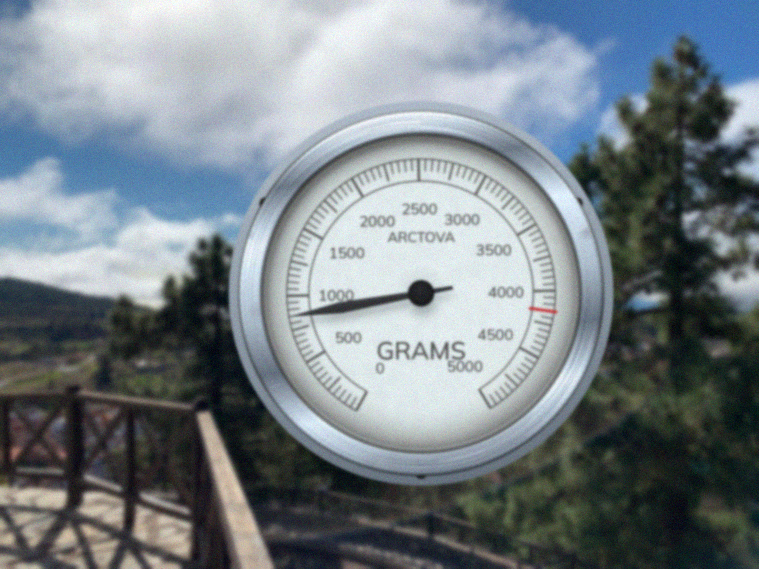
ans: {"value": 850, "unit": "g"}
